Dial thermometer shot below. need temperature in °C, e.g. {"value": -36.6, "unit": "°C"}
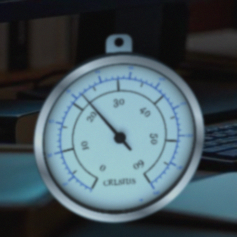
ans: {"value": 22.5, "unit": "°C"}
